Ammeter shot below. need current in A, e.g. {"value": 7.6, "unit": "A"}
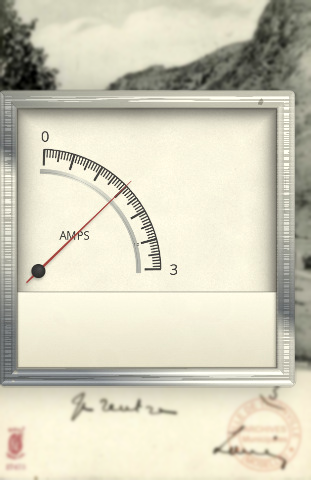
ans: {"value": 1.5, "unit": "A"}
